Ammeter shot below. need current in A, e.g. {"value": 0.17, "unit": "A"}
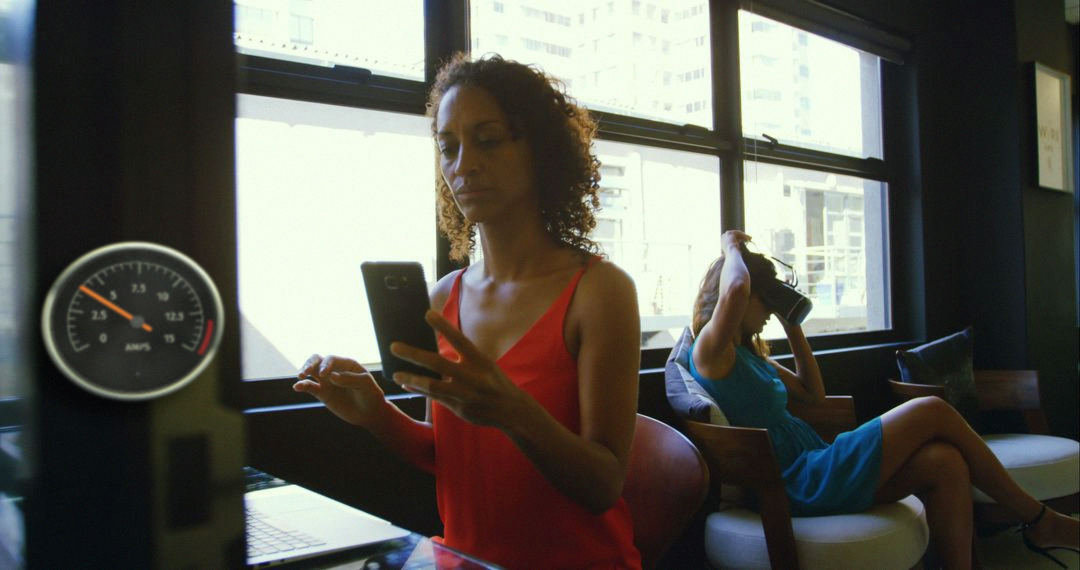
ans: {"value": 4, "unit": "A"}
